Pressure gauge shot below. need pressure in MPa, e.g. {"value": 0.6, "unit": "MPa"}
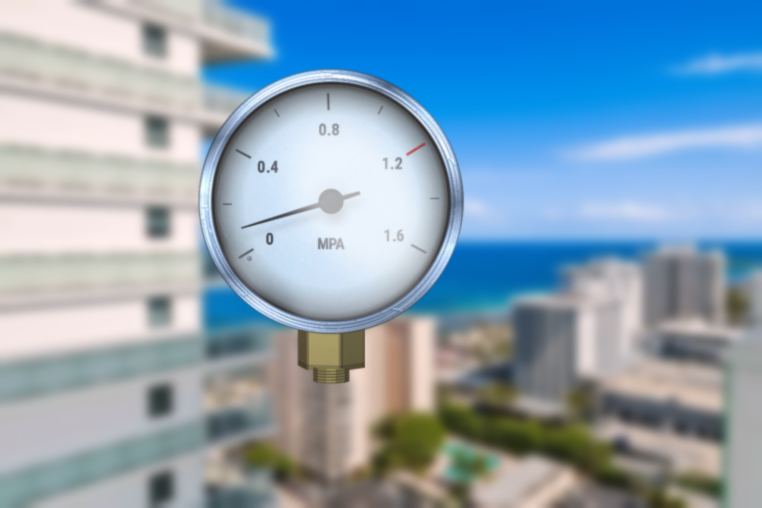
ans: {"value": 0.1, "unit": "MPa"}
